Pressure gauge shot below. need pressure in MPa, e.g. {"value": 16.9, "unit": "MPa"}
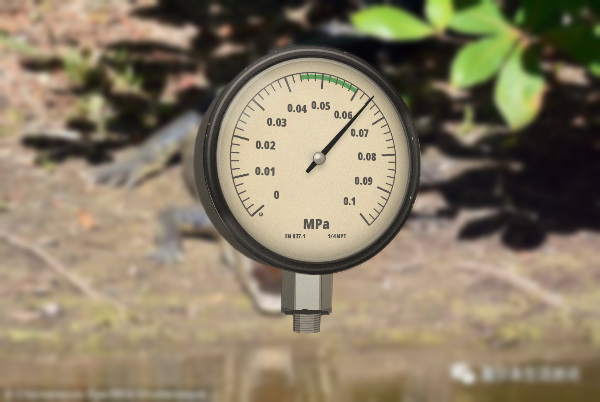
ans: {"value": 0.064, "unit": "MPa"}
